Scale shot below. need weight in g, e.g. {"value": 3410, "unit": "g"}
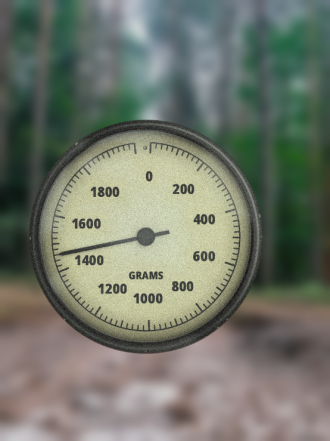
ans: {"value": 1460, "unit": "g"}
